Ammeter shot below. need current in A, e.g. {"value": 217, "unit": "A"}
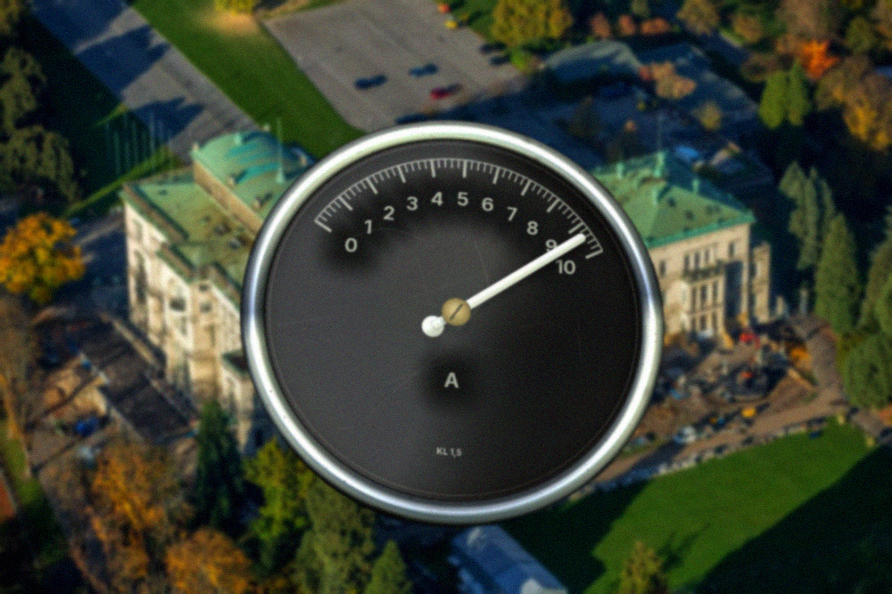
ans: {"value": 9.4, "unit": "A"}
